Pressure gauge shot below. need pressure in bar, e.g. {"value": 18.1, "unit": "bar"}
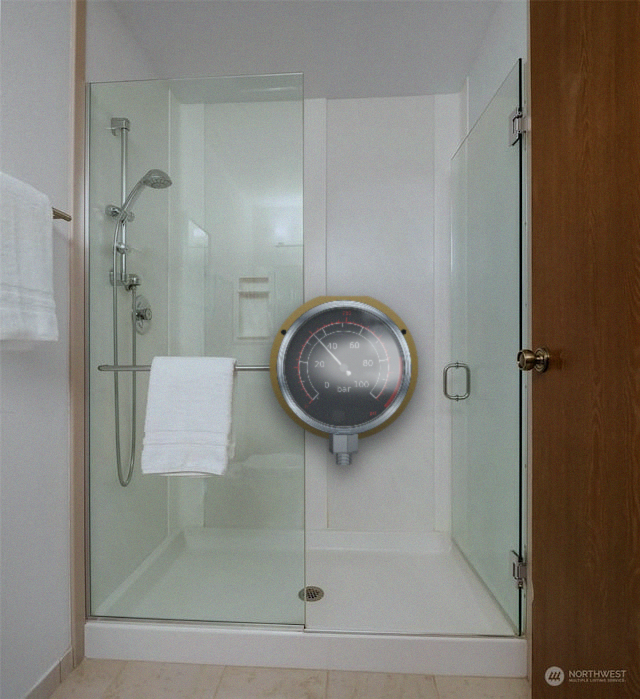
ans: {"value": 35, "unit": "bar"}
